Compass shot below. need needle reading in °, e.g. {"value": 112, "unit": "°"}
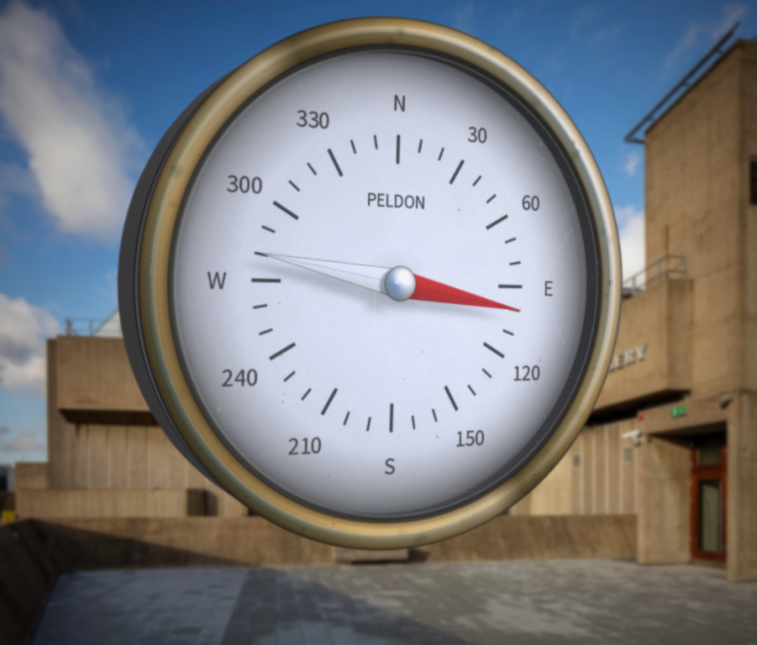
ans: {"value": 100, "unit": "°"}
